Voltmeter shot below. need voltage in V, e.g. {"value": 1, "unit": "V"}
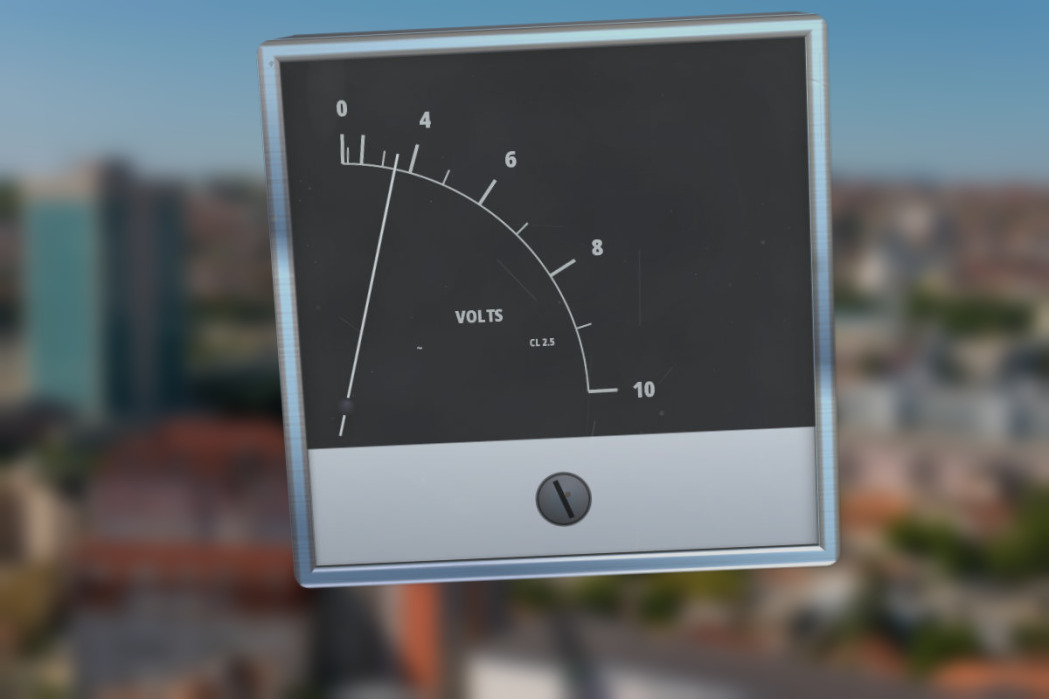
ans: {"value": 3.5, "unit": "V"}
